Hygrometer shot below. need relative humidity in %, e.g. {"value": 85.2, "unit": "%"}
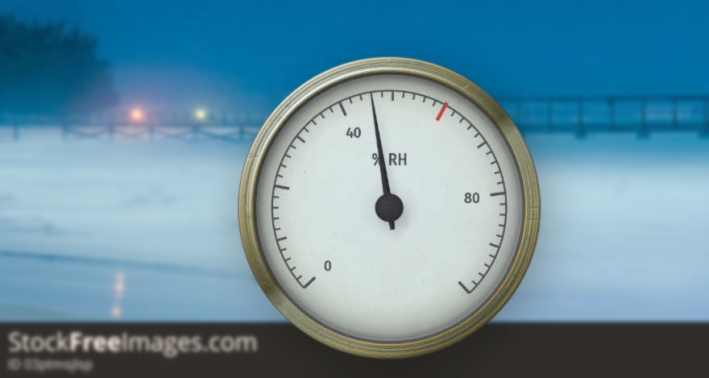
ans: {"value": 46, "unit": "%"}
